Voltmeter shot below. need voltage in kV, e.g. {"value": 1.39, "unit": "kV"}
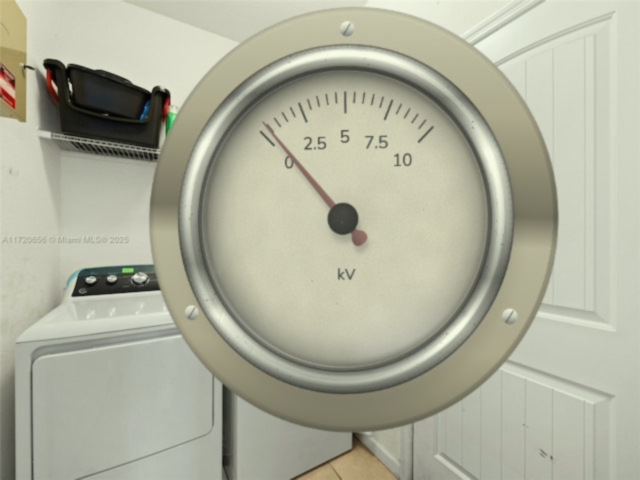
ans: {"value": 0.5, "unit": "kV"}
